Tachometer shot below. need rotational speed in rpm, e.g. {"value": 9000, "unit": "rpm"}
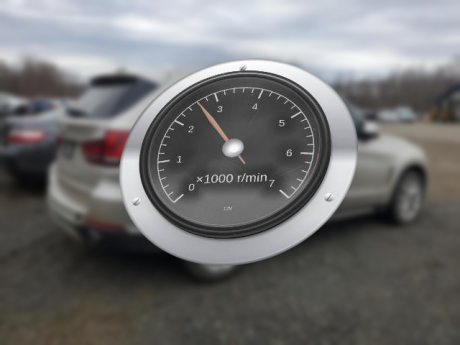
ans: {"value": 2600, "unit": "rpm"}
